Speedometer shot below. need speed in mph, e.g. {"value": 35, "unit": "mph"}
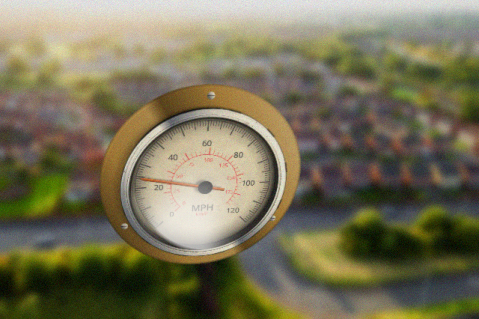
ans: {"value": 25, "unit": "mph"}
